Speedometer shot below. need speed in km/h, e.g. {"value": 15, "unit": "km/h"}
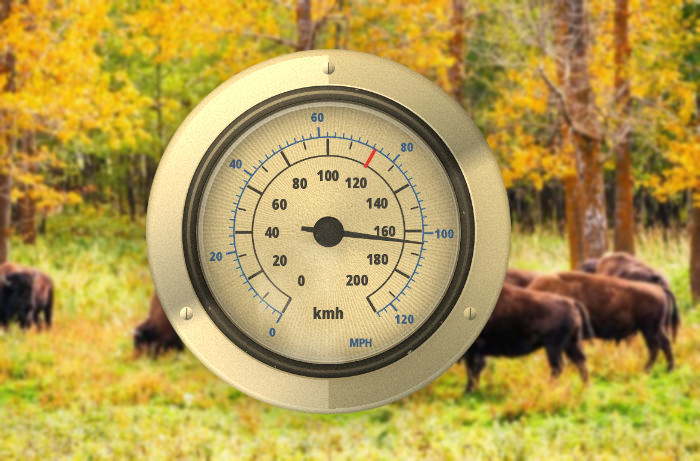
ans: {"value": 165, "unit": "km/h"}
